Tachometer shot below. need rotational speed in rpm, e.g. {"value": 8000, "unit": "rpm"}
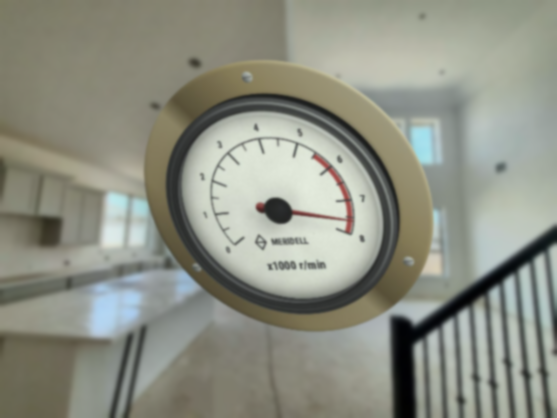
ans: {"value": 7500, "unit": "rpm"}
